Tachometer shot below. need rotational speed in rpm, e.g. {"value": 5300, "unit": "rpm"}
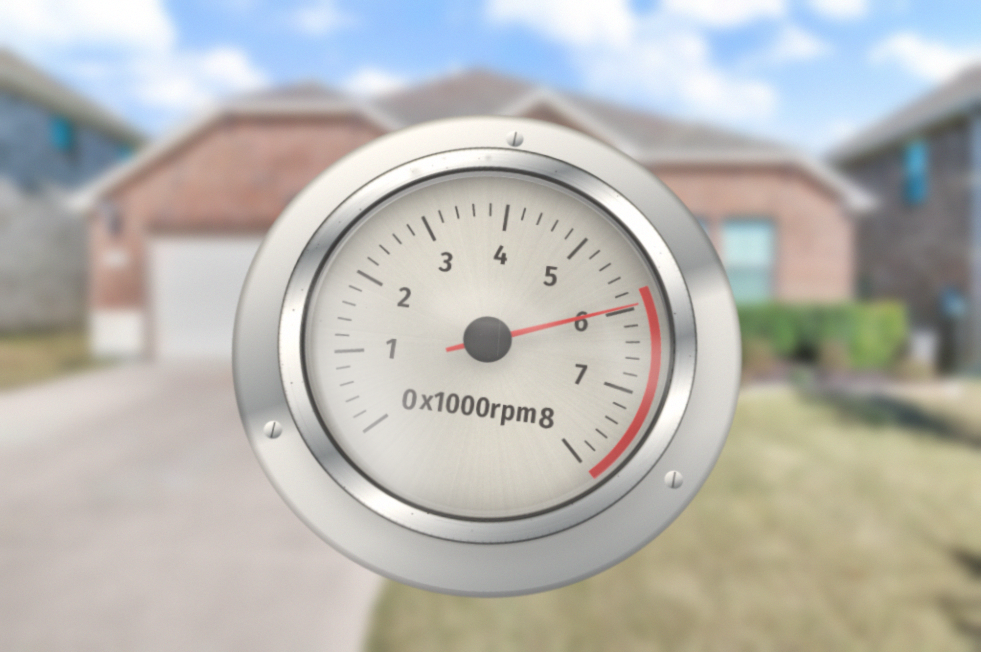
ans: {"value": 6000, "unit": "rpm"}
